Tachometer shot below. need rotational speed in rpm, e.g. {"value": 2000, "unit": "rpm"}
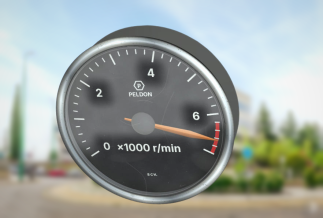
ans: {"value": 6600, "unit": "rpm"}
